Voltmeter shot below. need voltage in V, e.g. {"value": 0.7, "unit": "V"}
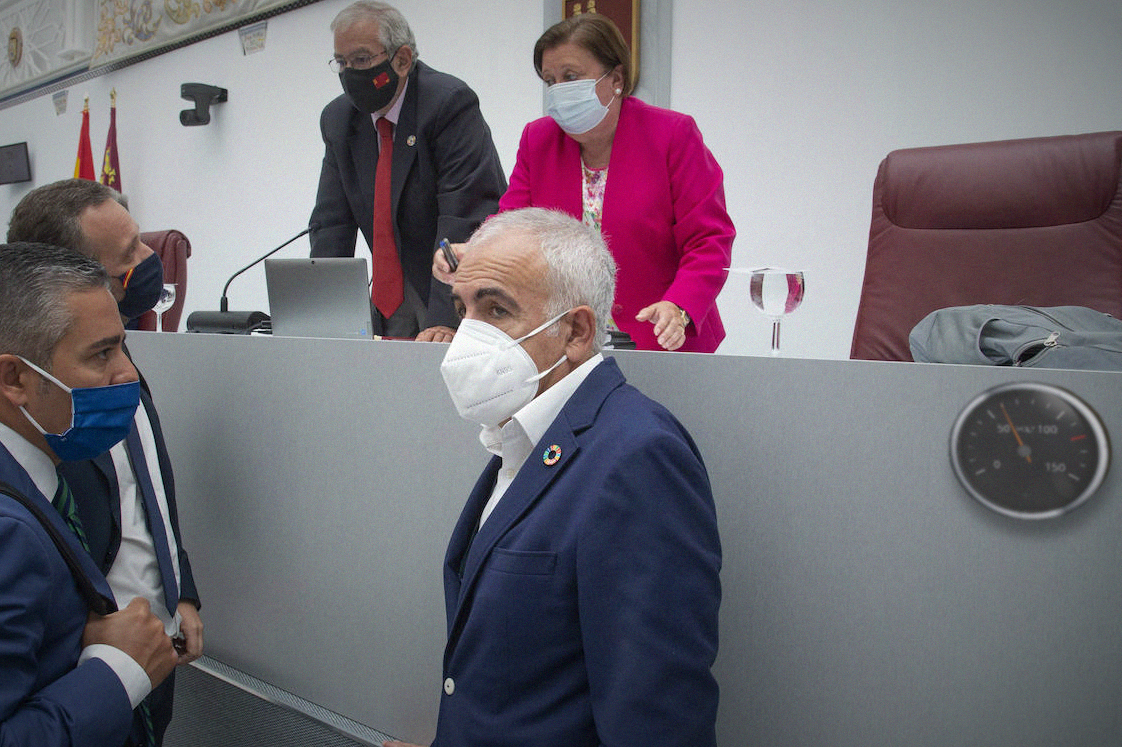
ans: {"value": 60, "unit": "V"}
